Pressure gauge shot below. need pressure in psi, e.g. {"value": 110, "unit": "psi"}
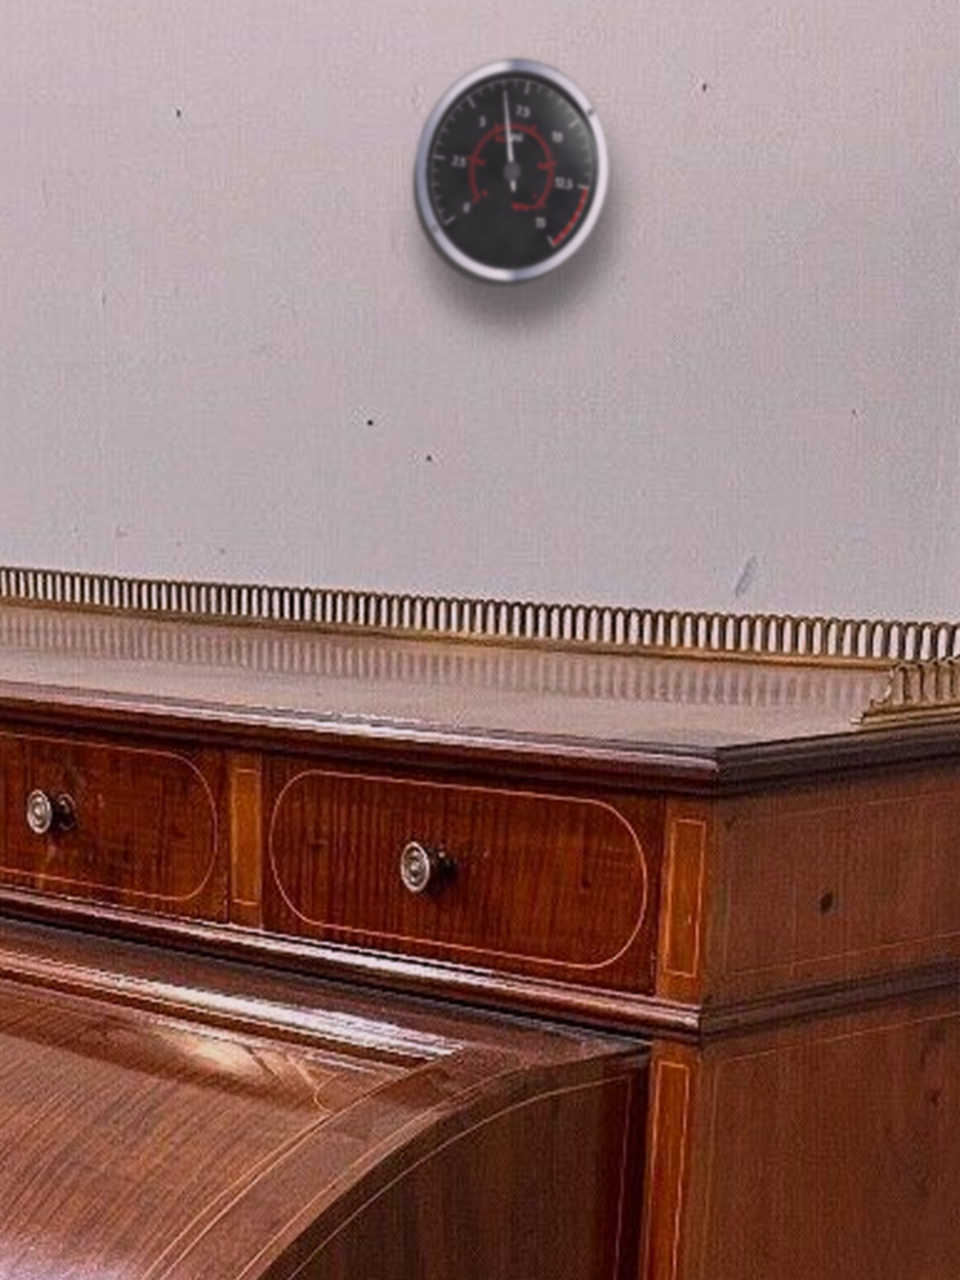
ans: {"value": 6.5, "unit": "psi"}
